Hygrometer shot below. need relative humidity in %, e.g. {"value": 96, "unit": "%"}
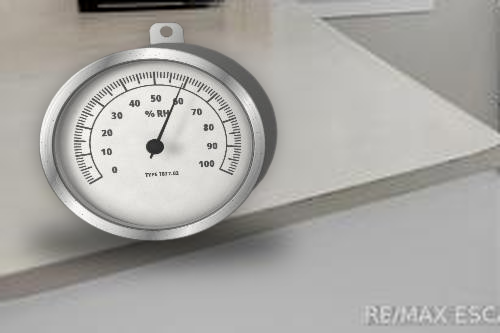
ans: {"value": 60, "unit": "%"}
